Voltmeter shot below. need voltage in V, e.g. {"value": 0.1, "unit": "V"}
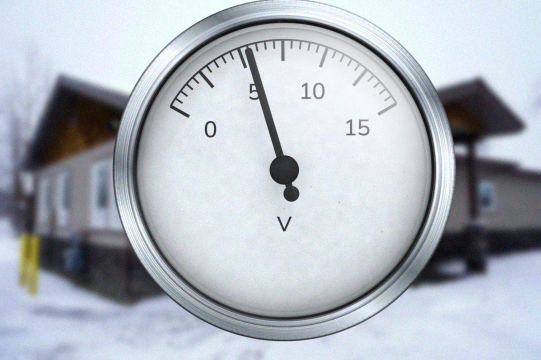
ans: {"value": 5.5, "unit": "V"}
